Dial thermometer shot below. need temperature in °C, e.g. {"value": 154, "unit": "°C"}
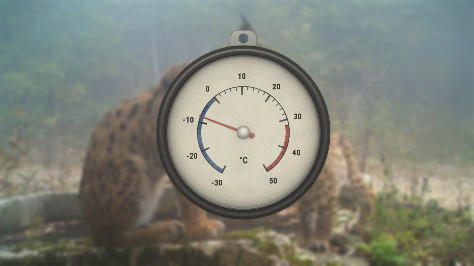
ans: {"value": -8, "unit": "°C"}
